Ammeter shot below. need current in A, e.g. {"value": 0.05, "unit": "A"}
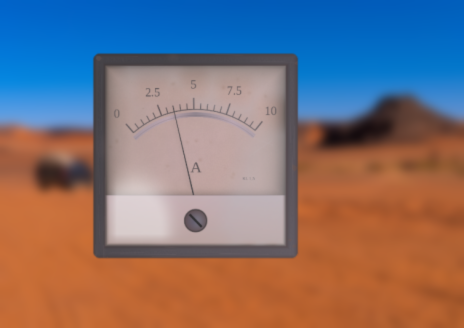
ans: {"value": 3.5, "unit": "A"}
